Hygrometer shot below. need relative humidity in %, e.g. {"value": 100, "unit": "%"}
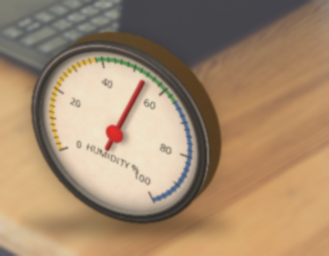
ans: {"value": 54, "unit": "%"}
